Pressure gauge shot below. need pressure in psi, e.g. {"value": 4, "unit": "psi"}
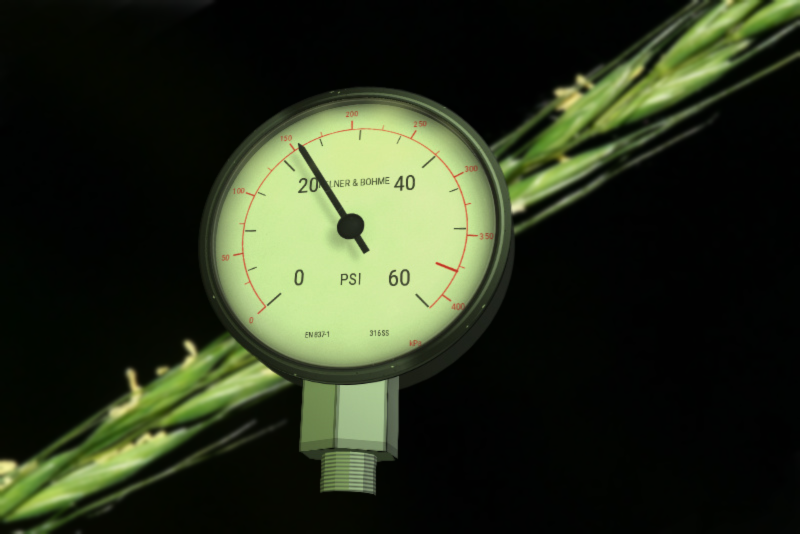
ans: {"value": 22.5, "unit": "psi"}
